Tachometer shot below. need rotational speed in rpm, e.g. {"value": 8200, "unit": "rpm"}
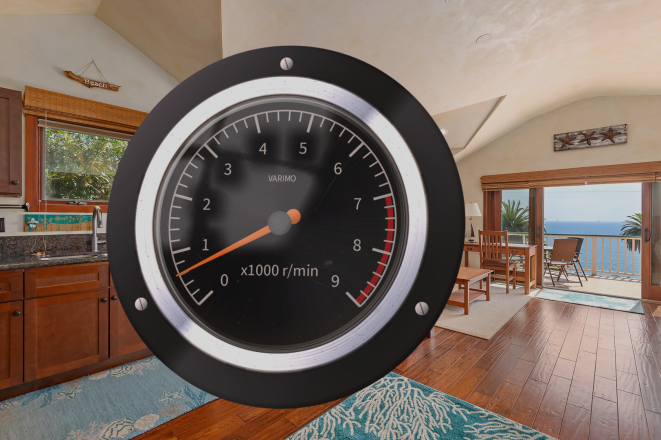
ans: {"value": 600, "unit": "rpm"}
